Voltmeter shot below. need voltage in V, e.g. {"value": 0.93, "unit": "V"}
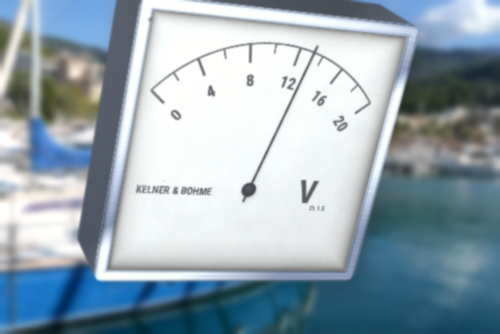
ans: {"value": 13, "unit": "V"}
